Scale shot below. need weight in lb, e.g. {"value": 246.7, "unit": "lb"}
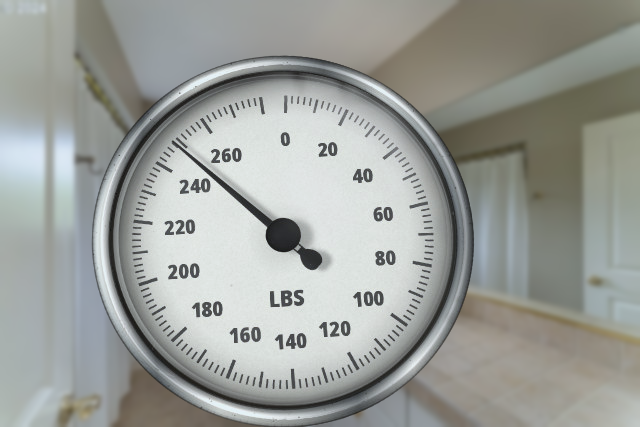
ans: {"value": 248, "unit": "lb"}
